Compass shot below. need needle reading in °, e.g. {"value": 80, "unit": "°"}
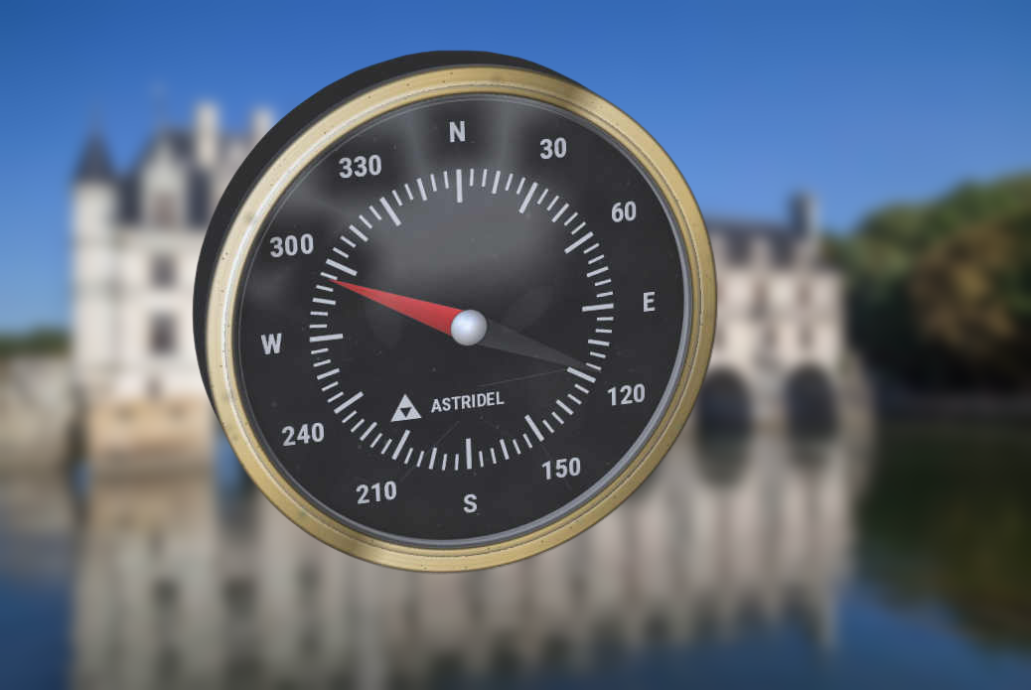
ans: {"value": 295, "unit": "°"}
